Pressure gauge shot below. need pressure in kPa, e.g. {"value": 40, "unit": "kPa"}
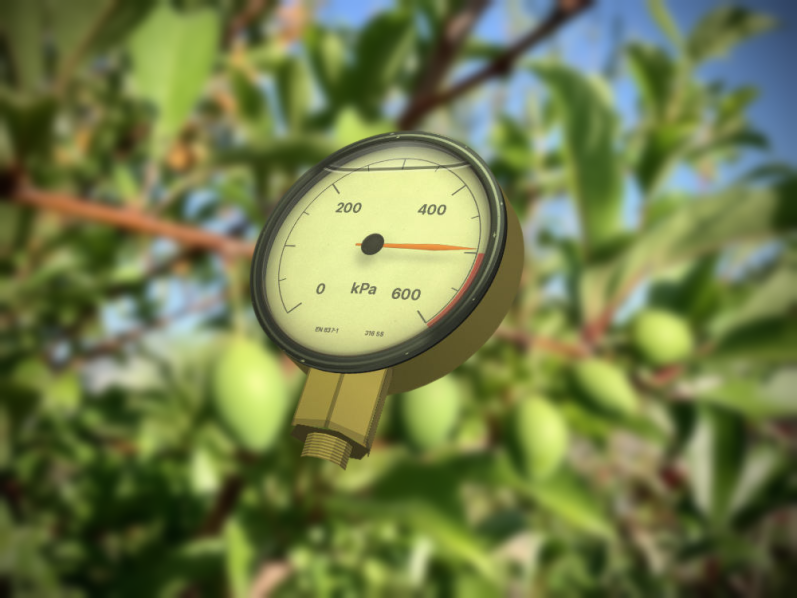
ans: {"value": 500, "unit": "kPa"}
